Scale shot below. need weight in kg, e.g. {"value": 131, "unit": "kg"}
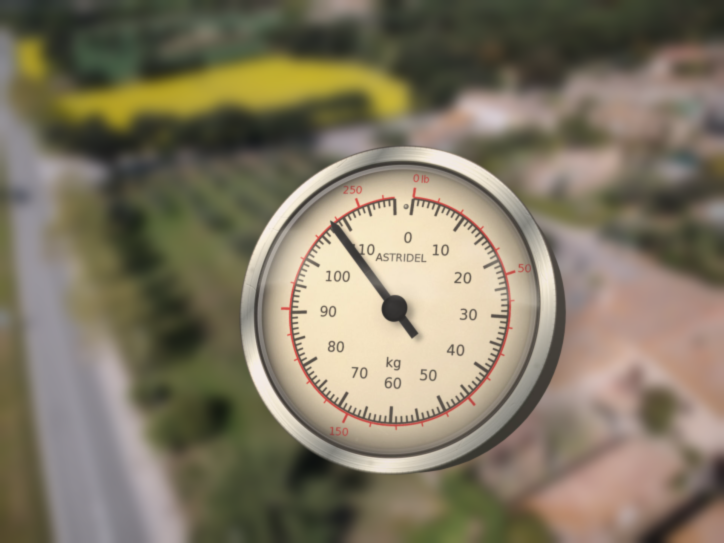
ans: {"value": 108, "unit": "kg"}
